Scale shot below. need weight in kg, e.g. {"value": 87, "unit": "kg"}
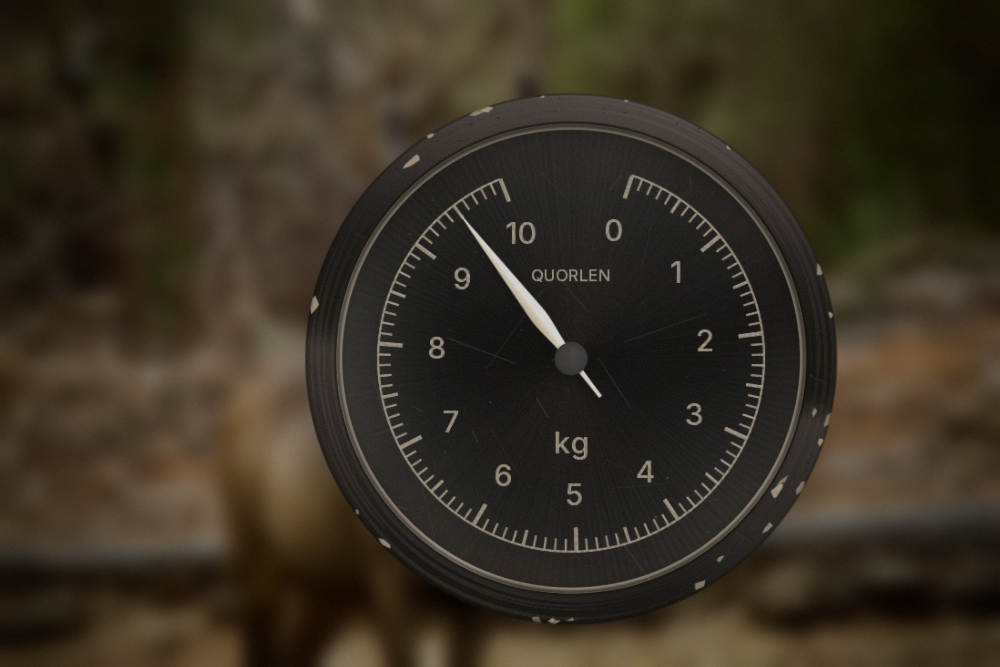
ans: {"value": 9.5, "unit": "kg"}
